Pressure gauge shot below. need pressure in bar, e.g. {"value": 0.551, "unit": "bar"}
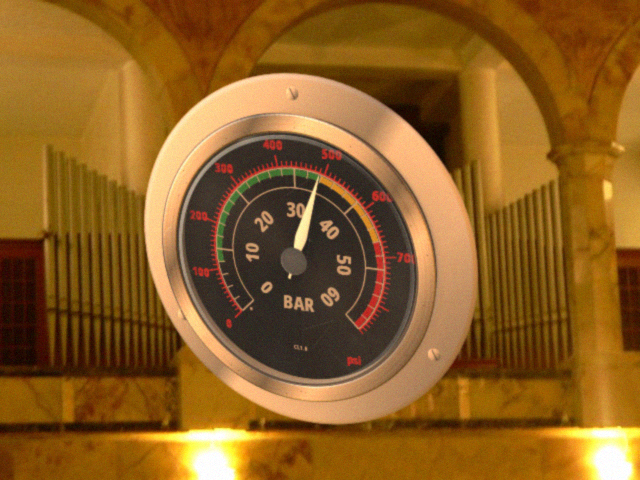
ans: {"value": 34, "unit": "bar"}
